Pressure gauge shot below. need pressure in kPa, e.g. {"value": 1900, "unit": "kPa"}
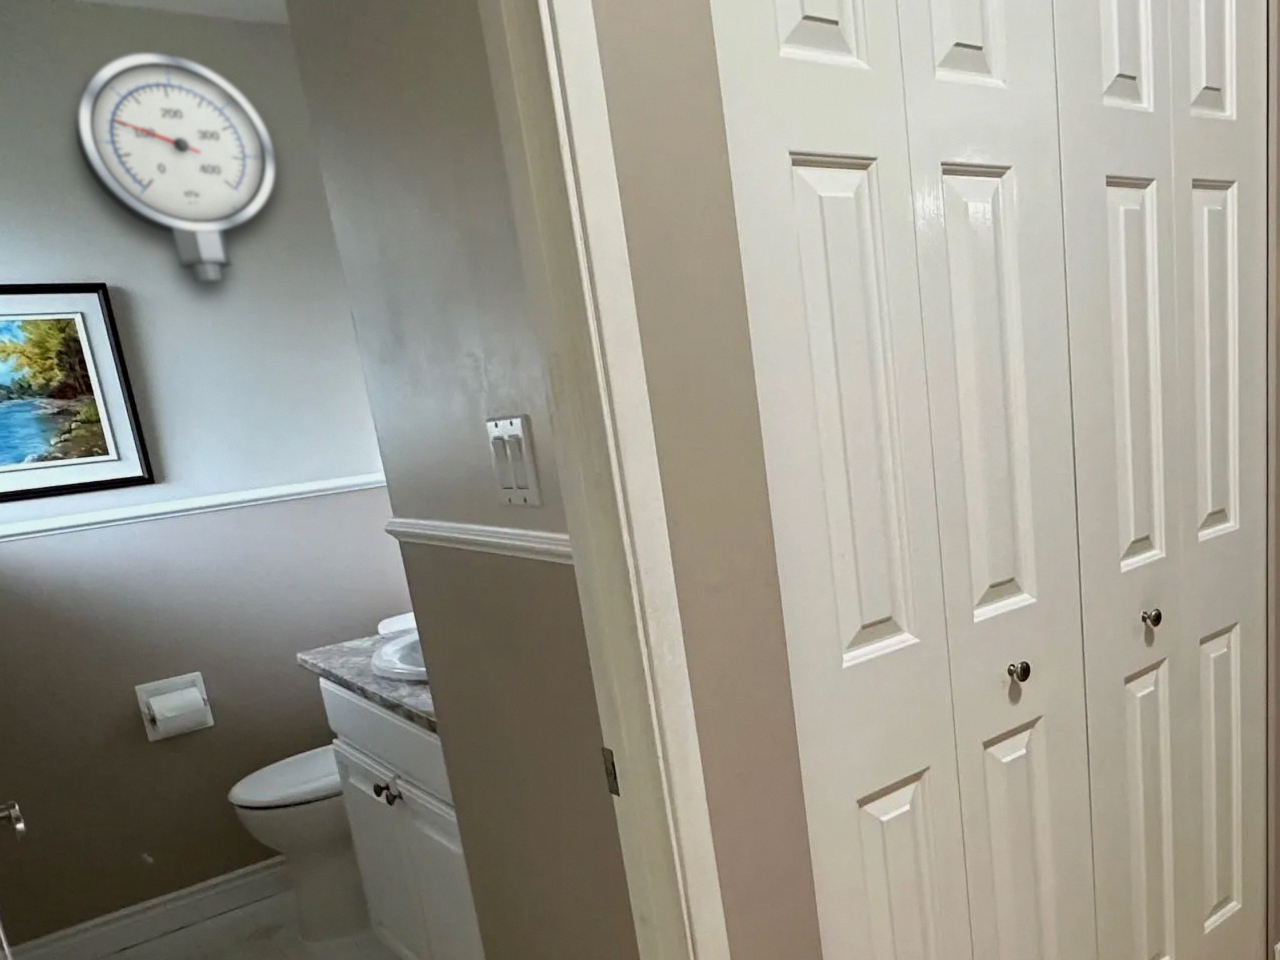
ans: {"value": 100, "unit": "kPa"}
